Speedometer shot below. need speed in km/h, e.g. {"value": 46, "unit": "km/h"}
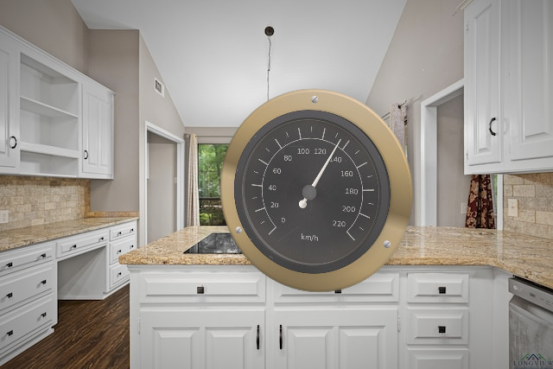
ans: {"value": 135, "unit": "km/h"}
